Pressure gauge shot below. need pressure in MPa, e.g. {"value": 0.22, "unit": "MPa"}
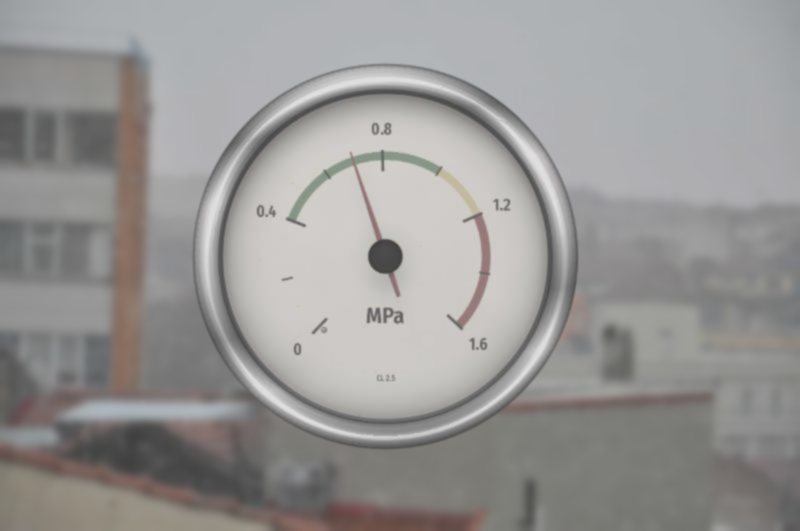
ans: {"value": 0.7, "unit": "MPa"}
